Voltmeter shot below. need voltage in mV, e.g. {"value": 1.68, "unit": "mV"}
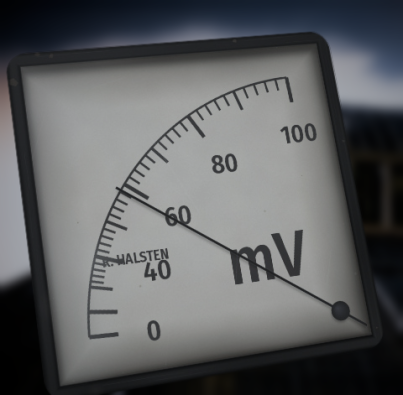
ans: {"value": 58, "unit": "mV"}
